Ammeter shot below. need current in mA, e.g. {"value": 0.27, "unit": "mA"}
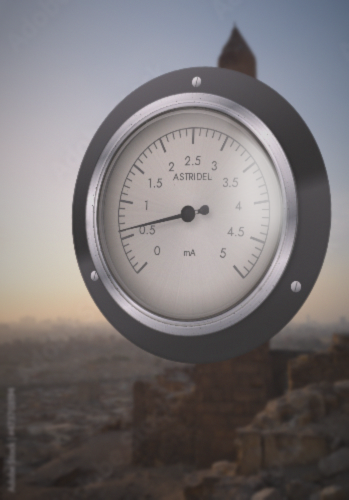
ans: {"value": 0.6, "unit": "mA"}
